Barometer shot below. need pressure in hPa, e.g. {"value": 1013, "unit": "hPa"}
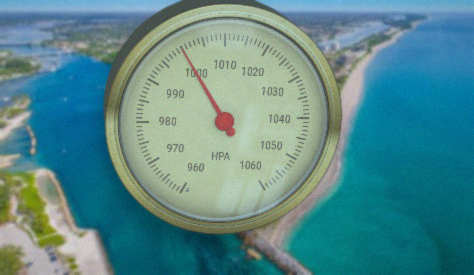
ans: {"value": 1000, "unit": "hPa"}
